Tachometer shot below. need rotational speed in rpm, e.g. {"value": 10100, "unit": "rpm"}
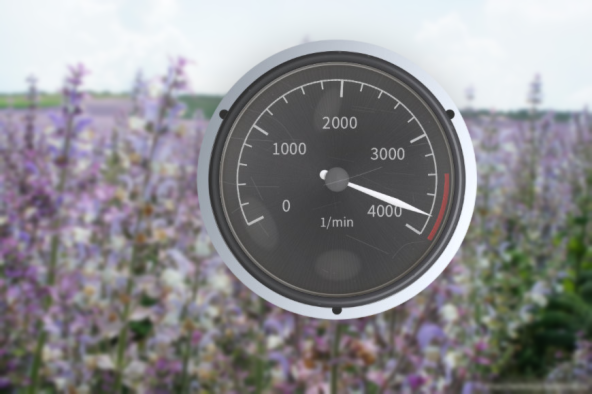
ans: {"value": 3800, "unit": "rpm"}
